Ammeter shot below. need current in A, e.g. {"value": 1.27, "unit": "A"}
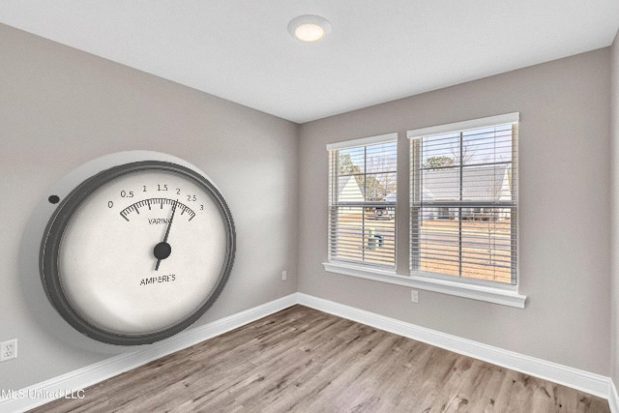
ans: {"value": 2, "unit": "A"}
